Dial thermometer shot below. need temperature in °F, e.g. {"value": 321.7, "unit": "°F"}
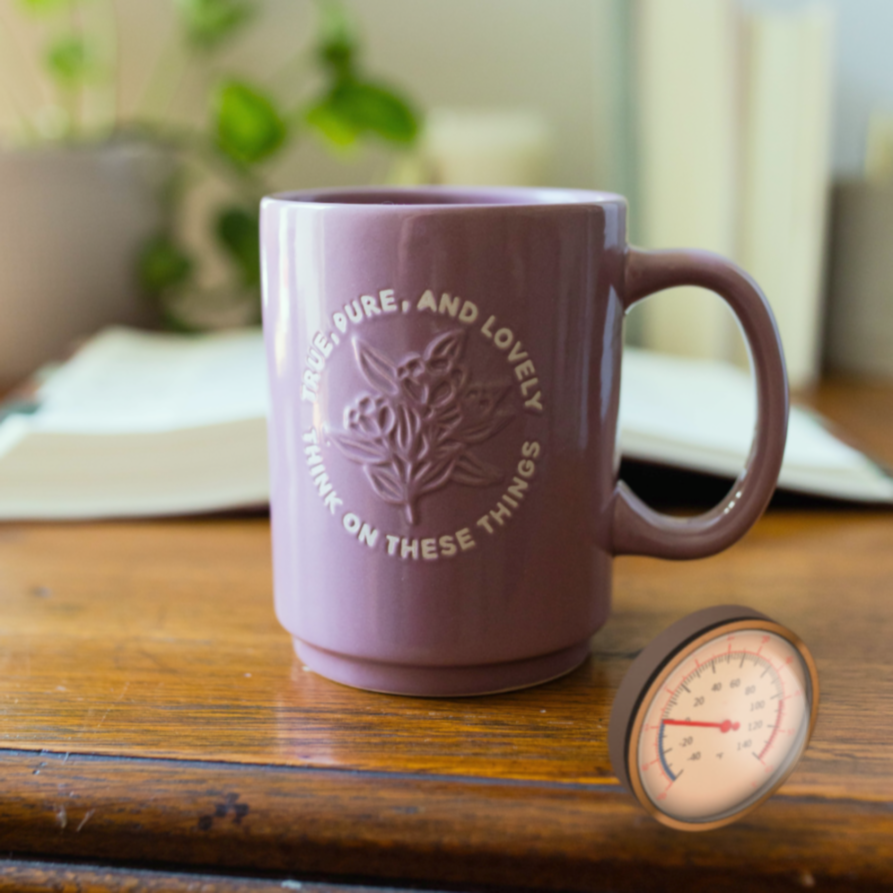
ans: {"value": 0, "unit": "°F"}
